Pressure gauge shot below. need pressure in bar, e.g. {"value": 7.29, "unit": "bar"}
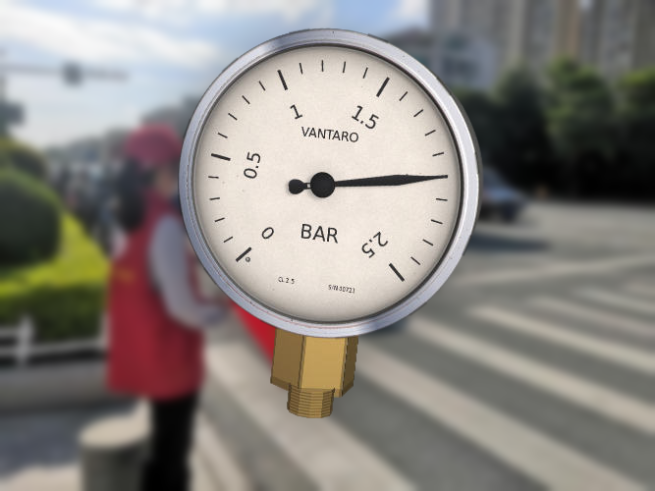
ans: {"value": 2, "unit": "bar"}
